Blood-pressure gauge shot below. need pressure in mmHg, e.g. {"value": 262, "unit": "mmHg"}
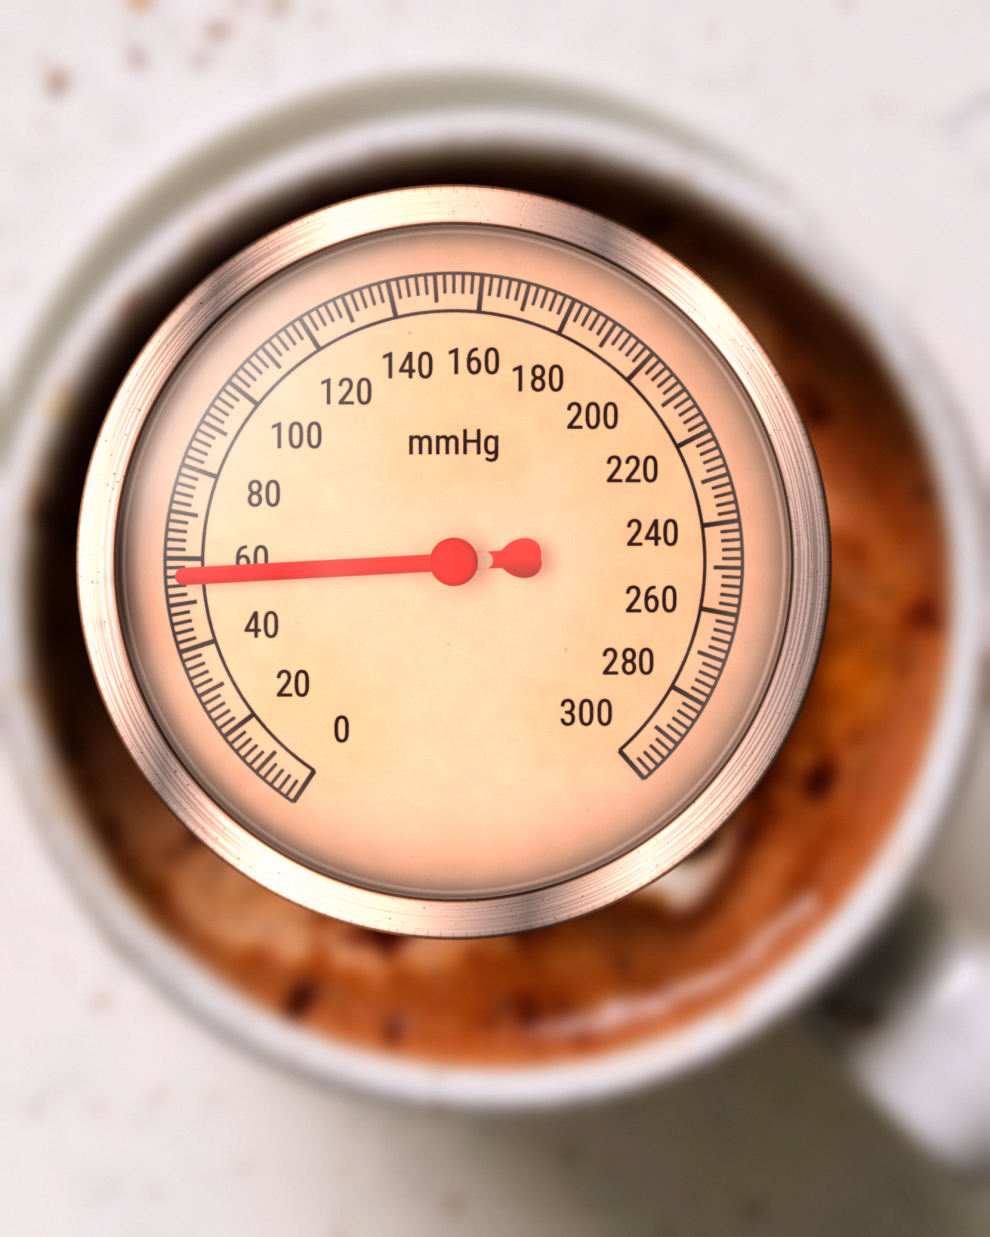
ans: {"value": 56, "unit": "mmHg"}
